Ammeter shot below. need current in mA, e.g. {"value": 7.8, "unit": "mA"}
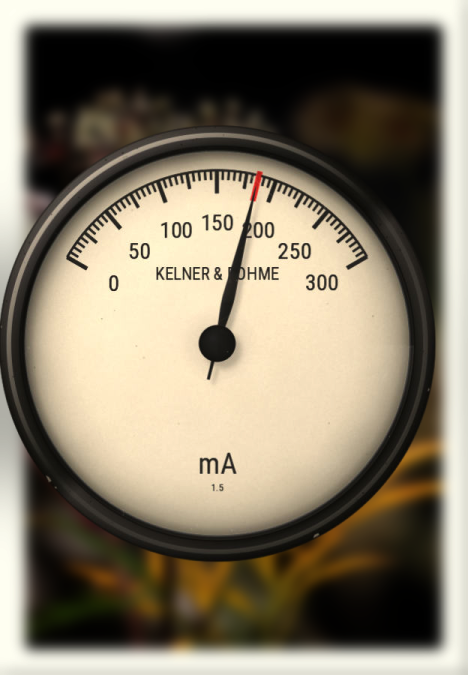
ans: {"value": 185, "unit": "mA"}
